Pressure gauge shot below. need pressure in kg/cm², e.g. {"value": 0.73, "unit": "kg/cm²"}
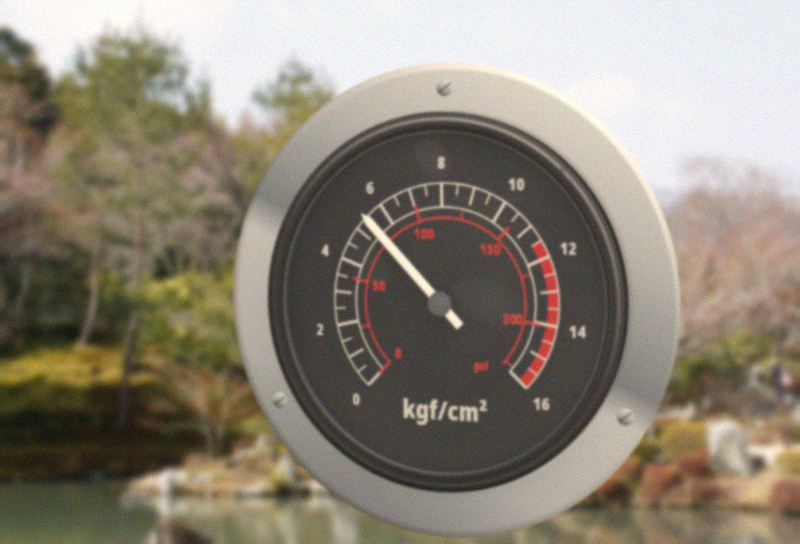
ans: {"value": 5.5, "unit": "kg/cm²"}
